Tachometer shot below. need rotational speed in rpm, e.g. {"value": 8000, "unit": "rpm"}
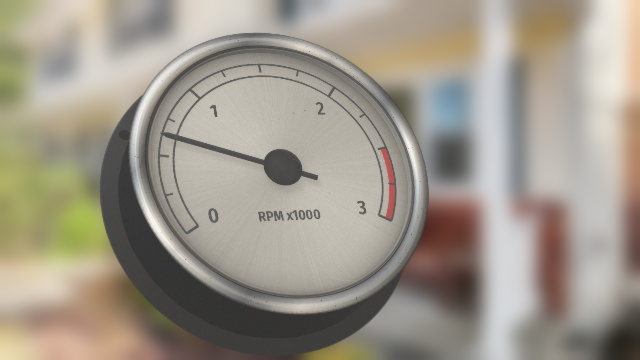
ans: {"value": 625, "unit": "rpm"}
